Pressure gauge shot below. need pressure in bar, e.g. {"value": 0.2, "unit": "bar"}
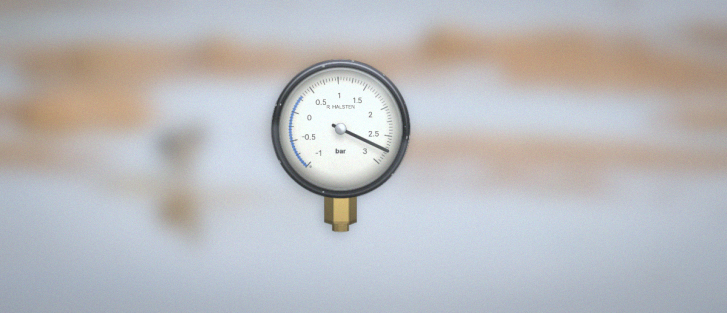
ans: {"value": 2.75, "unit": "bar"}
